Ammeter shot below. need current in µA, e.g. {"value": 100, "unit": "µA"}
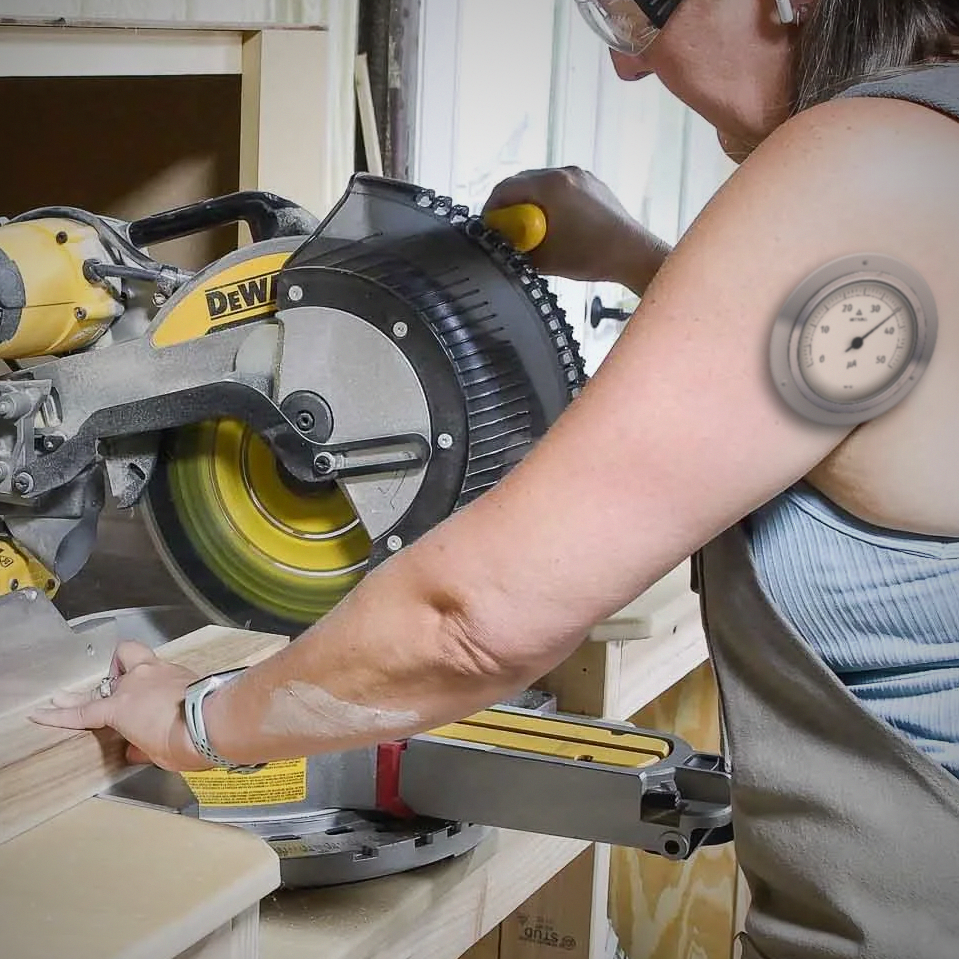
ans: {"value": 35, "unit": "µA"}
